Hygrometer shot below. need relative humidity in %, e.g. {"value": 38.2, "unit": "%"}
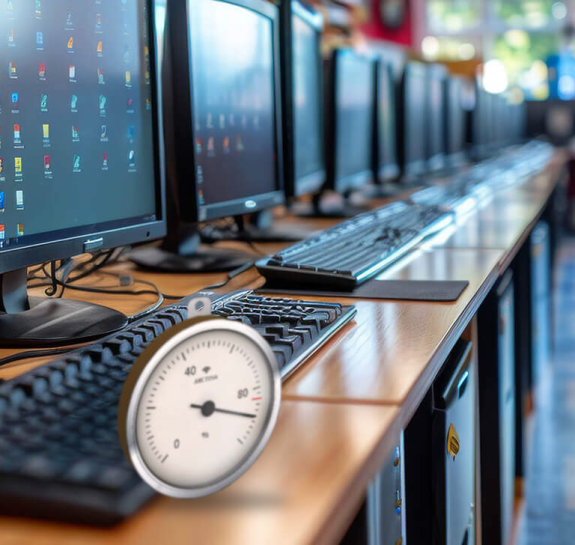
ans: {"value": 90, "unit": "%"}
